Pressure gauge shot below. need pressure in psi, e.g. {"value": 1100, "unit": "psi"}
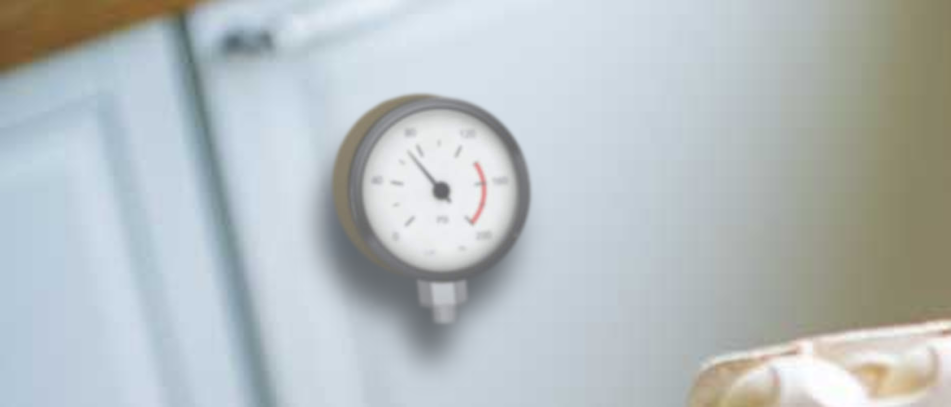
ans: {"value": 70, "unit": "psi"}
